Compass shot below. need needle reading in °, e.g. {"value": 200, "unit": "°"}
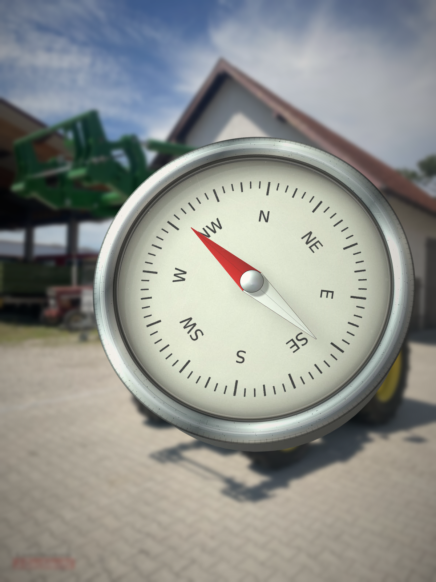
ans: {"value": 305, "unit": "°"}
